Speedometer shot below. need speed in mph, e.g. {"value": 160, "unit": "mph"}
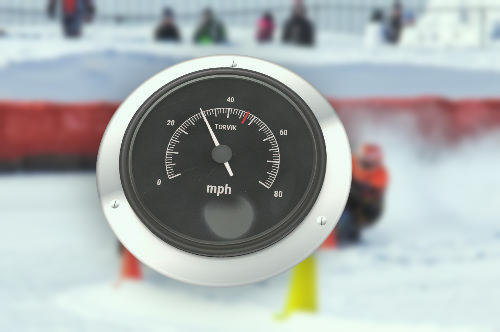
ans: {"value": 30, "unit": "mph"}
